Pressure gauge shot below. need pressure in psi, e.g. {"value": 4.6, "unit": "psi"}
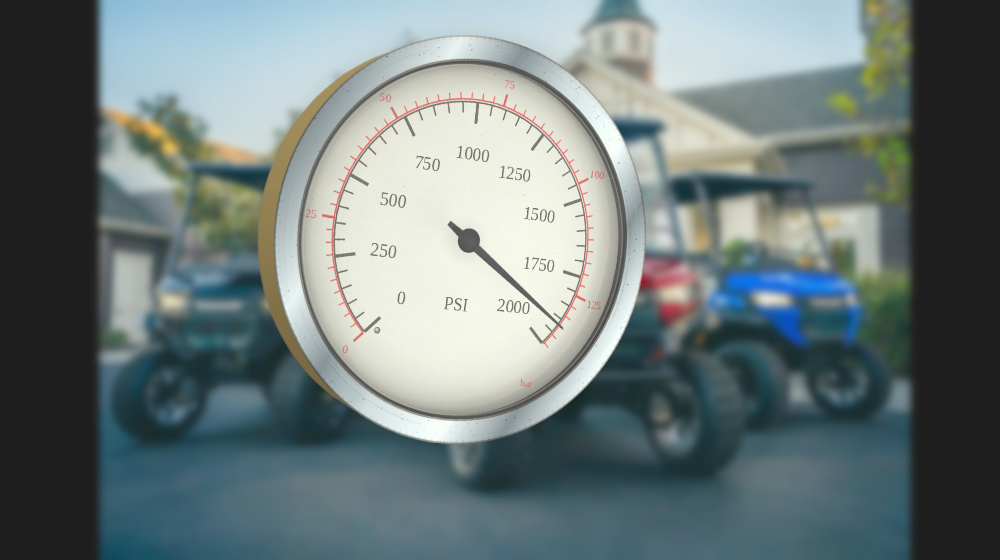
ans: {"value": 1925, "unit": "psi"}
